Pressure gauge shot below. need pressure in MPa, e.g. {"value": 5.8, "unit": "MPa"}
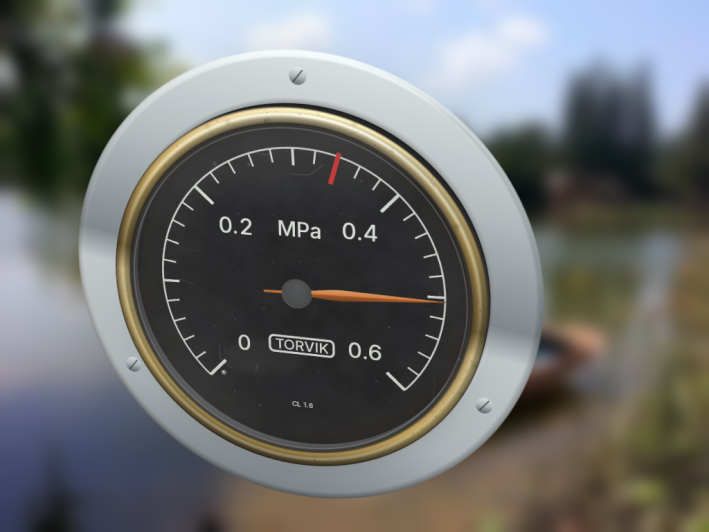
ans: {"value": 0.5, "unit": "MPa"}
